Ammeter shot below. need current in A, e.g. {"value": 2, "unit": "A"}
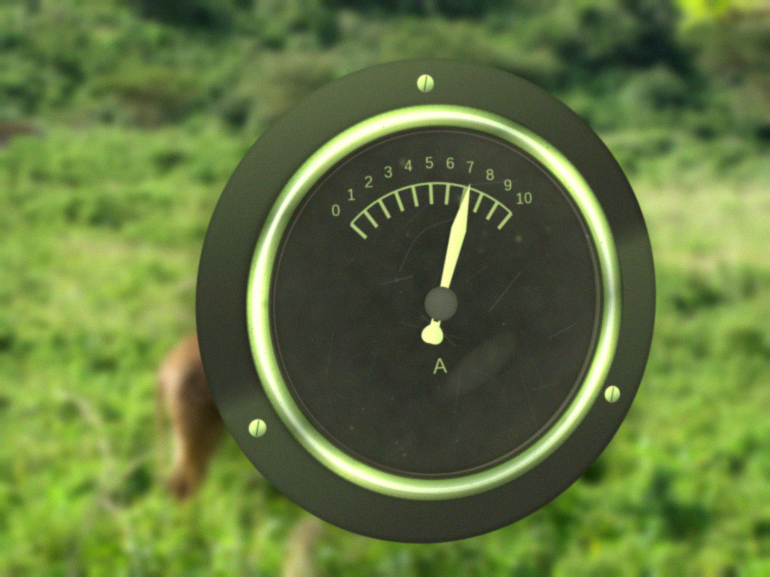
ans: {"value": 7, "unit": "A"}
